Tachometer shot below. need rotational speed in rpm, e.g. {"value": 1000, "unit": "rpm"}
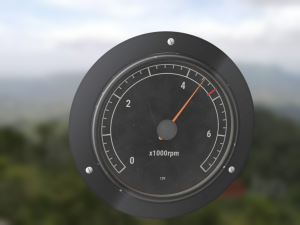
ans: {"value": 4400, "unit": "rpm"}
